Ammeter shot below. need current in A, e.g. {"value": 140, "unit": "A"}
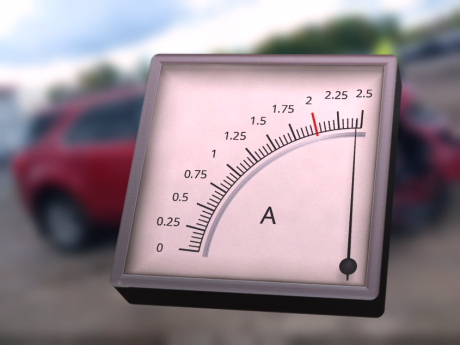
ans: {"value": 2.45, "unit": "A"}
